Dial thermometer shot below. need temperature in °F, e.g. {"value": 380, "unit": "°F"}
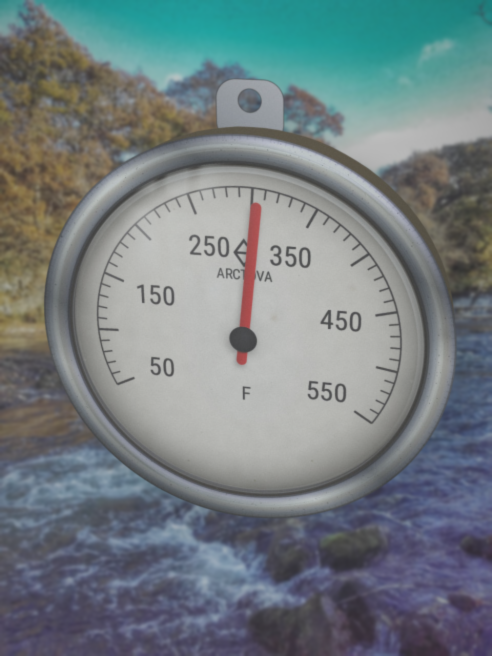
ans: {"value": 305, "unit": "°F"}
